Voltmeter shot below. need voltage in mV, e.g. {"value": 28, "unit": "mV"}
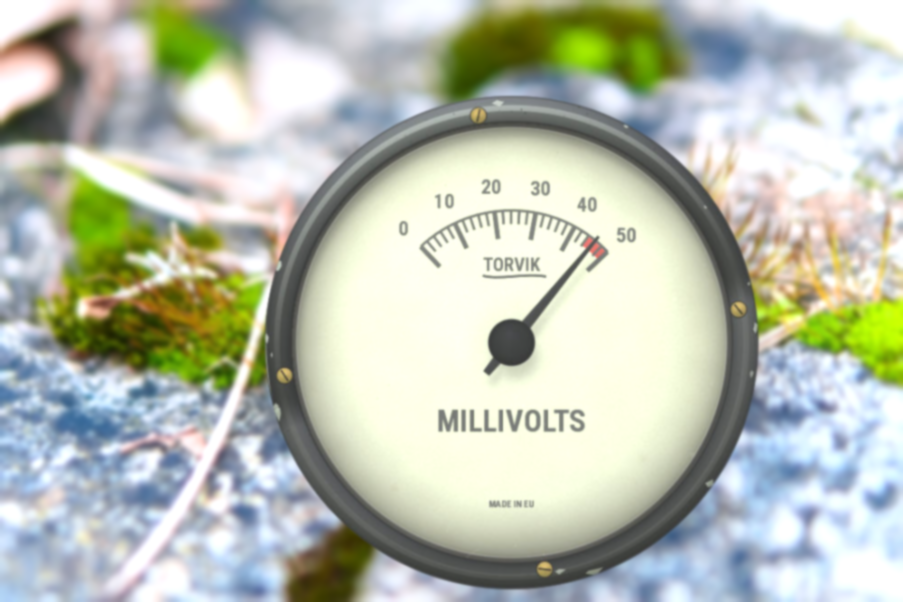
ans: {"value": 46, "unit": "mV"}
